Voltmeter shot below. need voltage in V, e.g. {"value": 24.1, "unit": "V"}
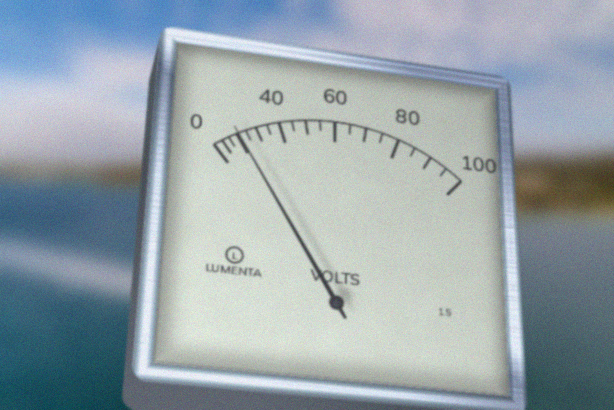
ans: {"value": 20, "unit": "V"}
